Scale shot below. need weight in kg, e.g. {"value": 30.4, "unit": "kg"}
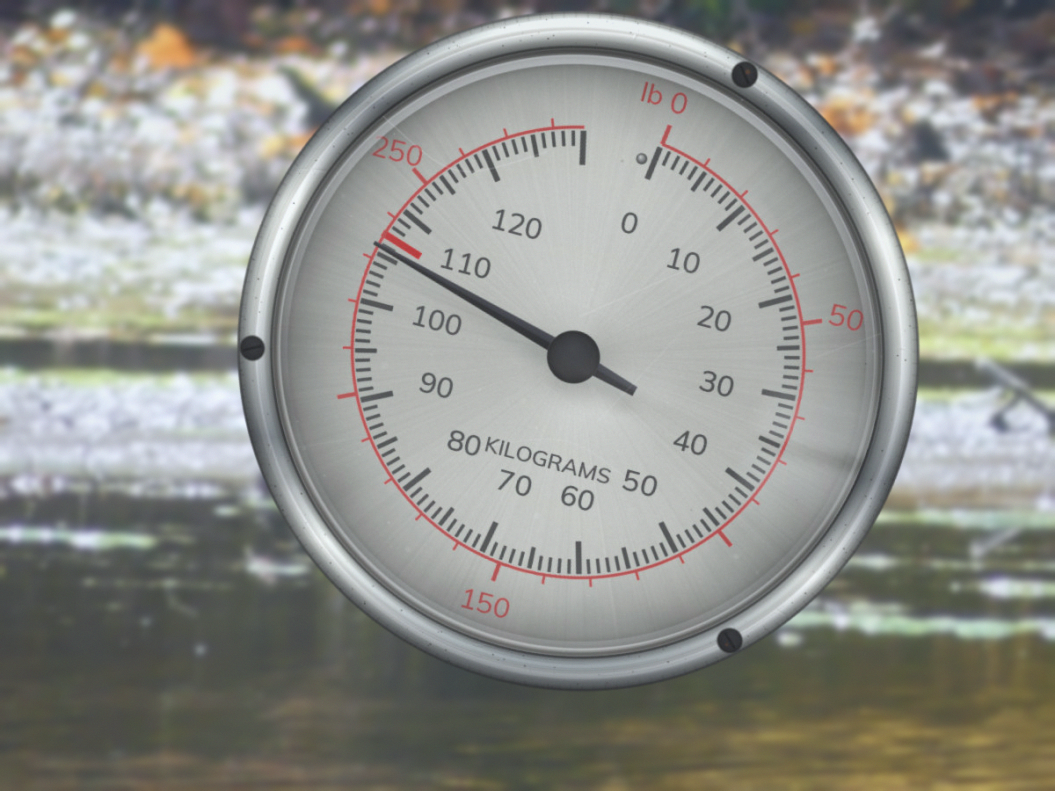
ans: {"value": 106, "unit": "kg"}
